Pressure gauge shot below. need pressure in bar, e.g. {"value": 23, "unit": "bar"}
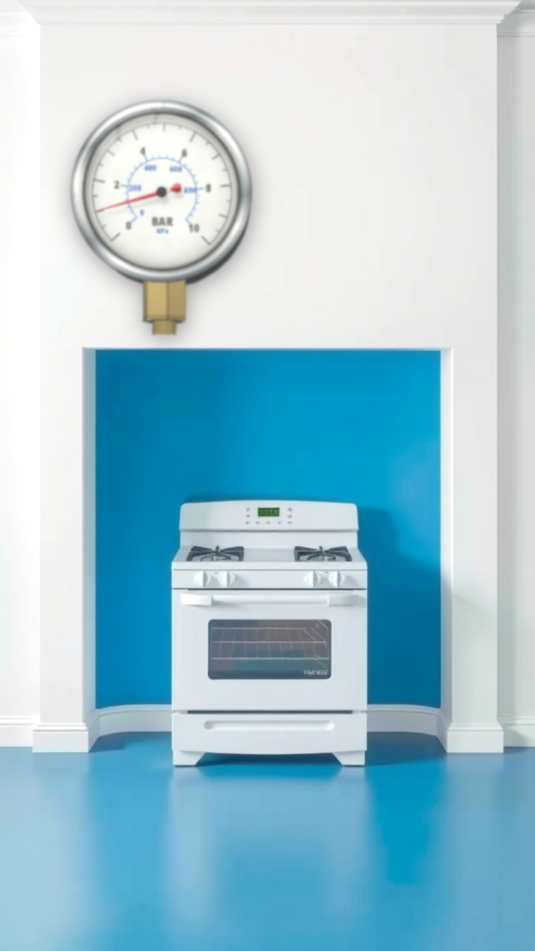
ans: {"value": 1, "unit": "bar"}
